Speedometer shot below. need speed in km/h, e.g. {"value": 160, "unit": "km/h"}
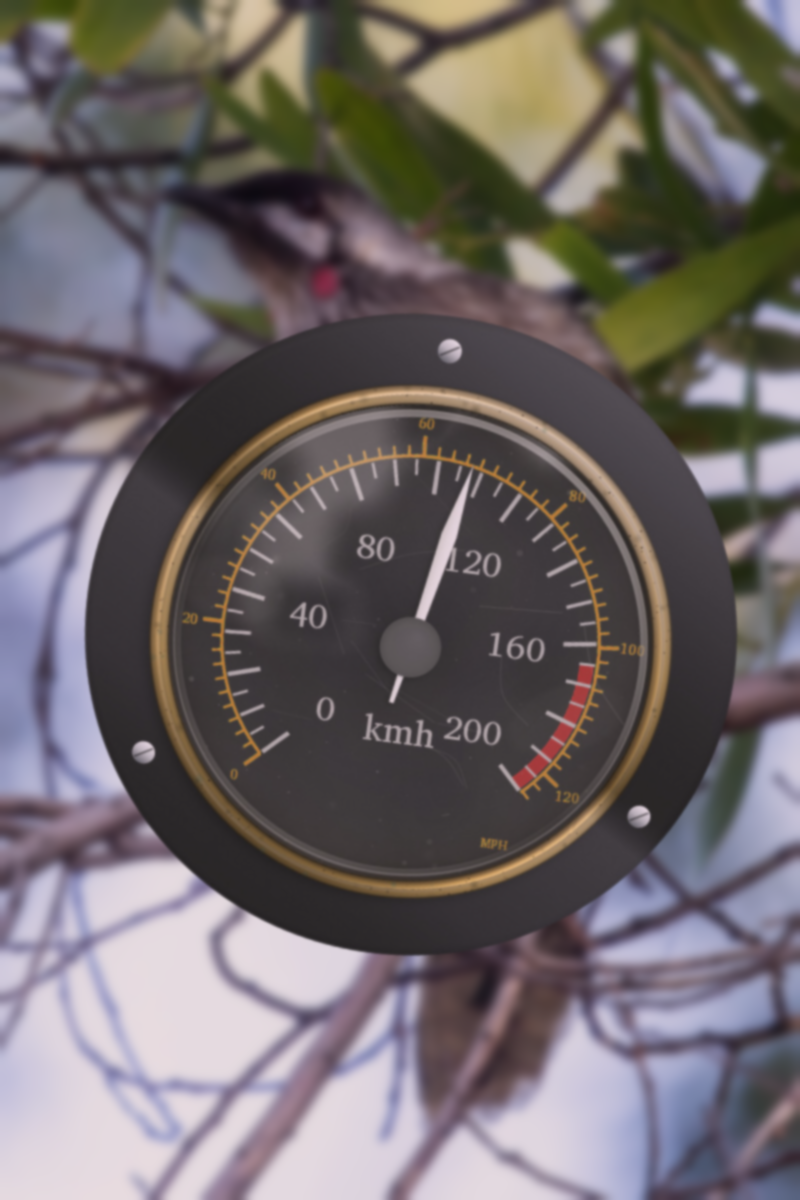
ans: {"value": 107.5, "unit": "km/h"}
